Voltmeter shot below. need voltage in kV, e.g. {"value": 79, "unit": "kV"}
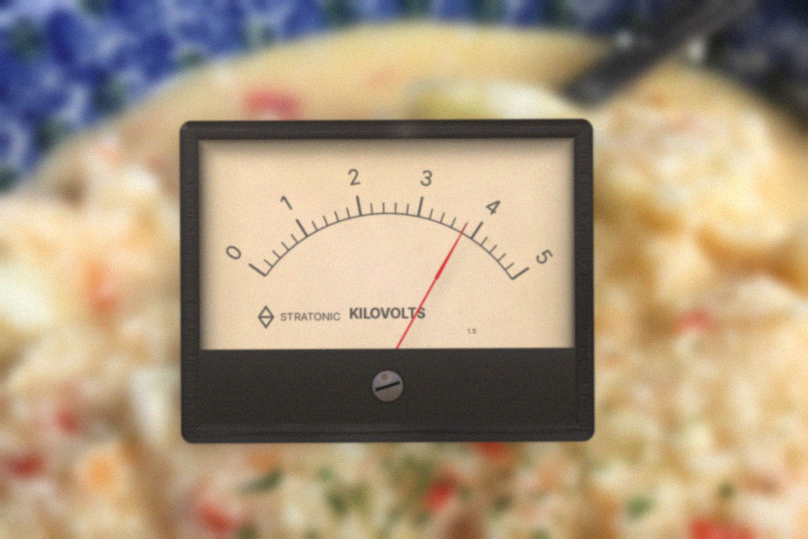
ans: {"value": 3.8, "unit": "kV"}
